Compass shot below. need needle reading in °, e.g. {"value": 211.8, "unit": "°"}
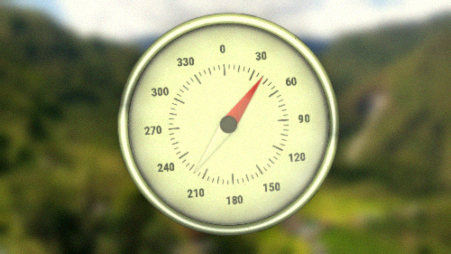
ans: {"value": 40, "unit": "°"}
